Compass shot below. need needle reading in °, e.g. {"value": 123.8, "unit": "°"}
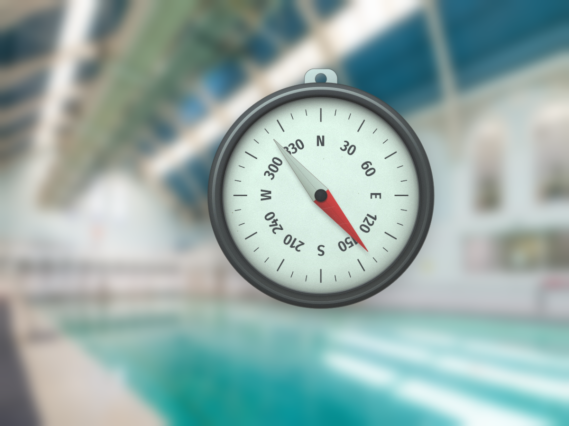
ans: {"value": 140, "unit": "°"}
